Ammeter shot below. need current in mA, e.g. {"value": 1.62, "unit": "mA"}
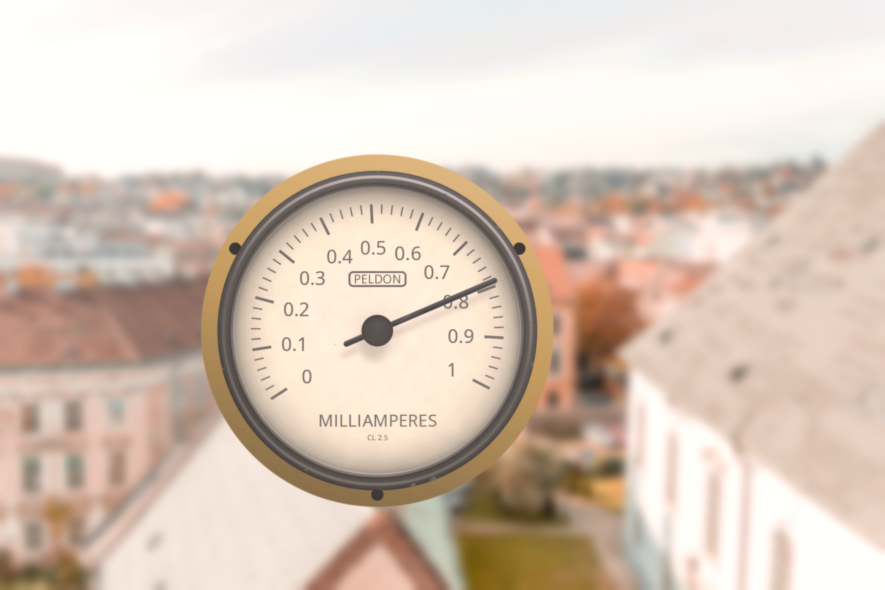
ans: {"value": 0.79, "unit": "mA"}
